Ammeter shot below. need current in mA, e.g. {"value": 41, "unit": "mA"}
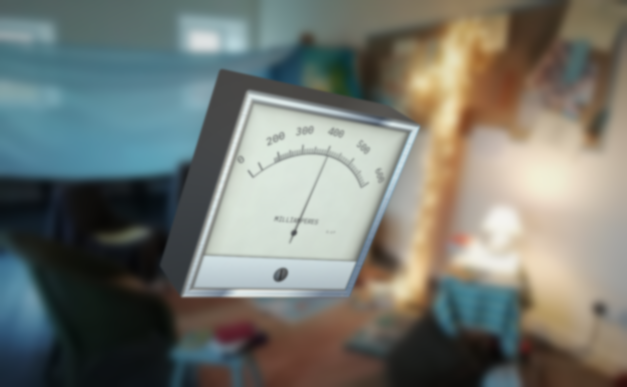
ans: {"value": 400, "unit": "mA"}
